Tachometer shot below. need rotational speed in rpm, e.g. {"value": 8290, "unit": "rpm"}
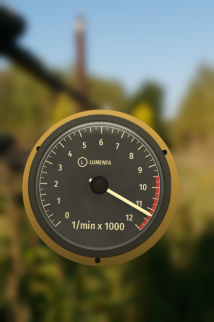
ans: {"value": 11250, "unit": "rpm"}
